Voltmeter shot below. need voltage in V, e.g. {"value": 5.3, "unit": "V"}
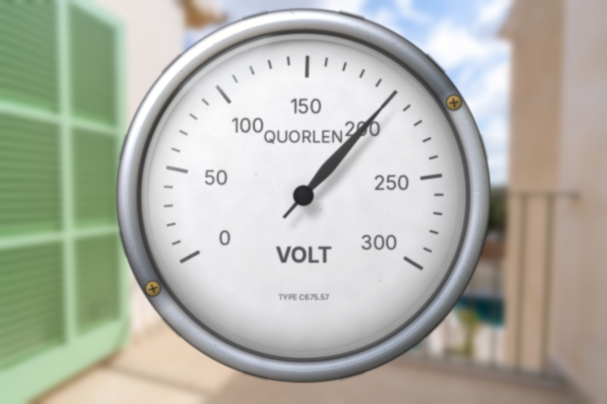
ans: {"value": 200, "unit": "V"}
